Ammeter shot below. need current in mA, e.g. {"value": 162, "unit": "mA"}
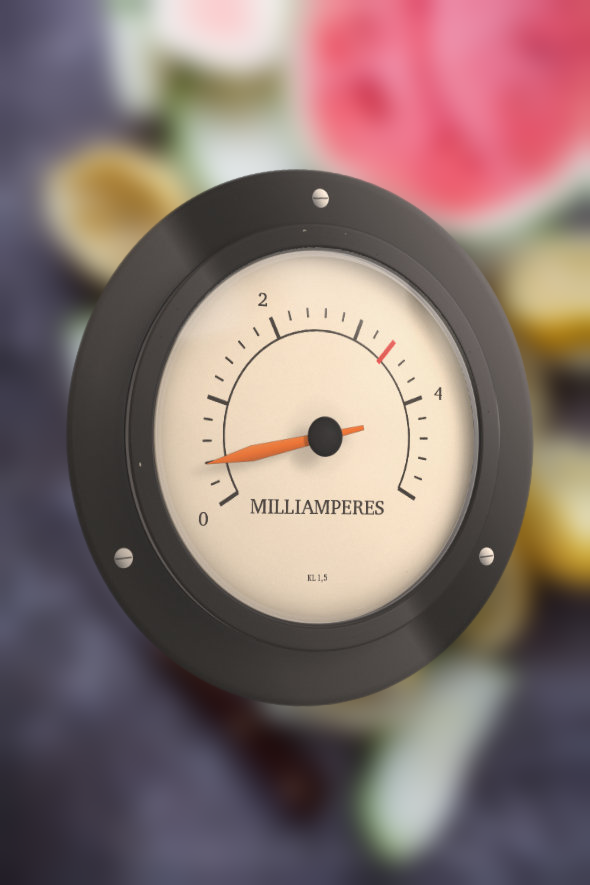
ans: {"value": 0.4, "unit": "mA"}
